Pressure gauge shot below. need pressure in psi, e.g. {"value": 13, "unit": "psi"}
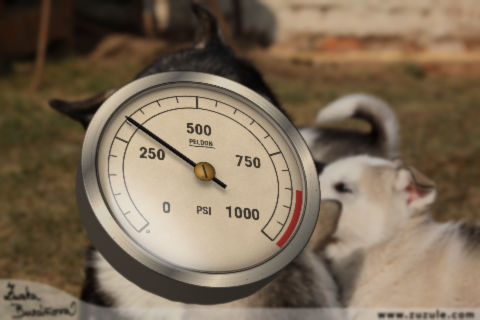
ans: {"value": 300, "unit": "psi"}
